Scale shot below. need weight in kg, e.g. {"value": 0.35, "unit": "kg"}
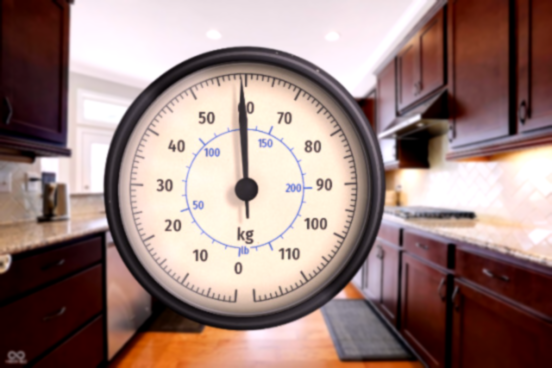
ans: {"value": 59, "unit": "kg"}
